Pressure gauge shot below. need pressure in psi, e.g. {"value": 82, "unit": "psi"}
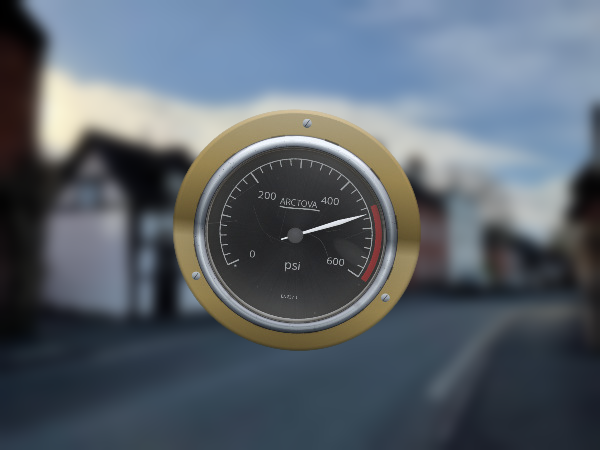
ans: {"value": 470, "unit": "psi"}
